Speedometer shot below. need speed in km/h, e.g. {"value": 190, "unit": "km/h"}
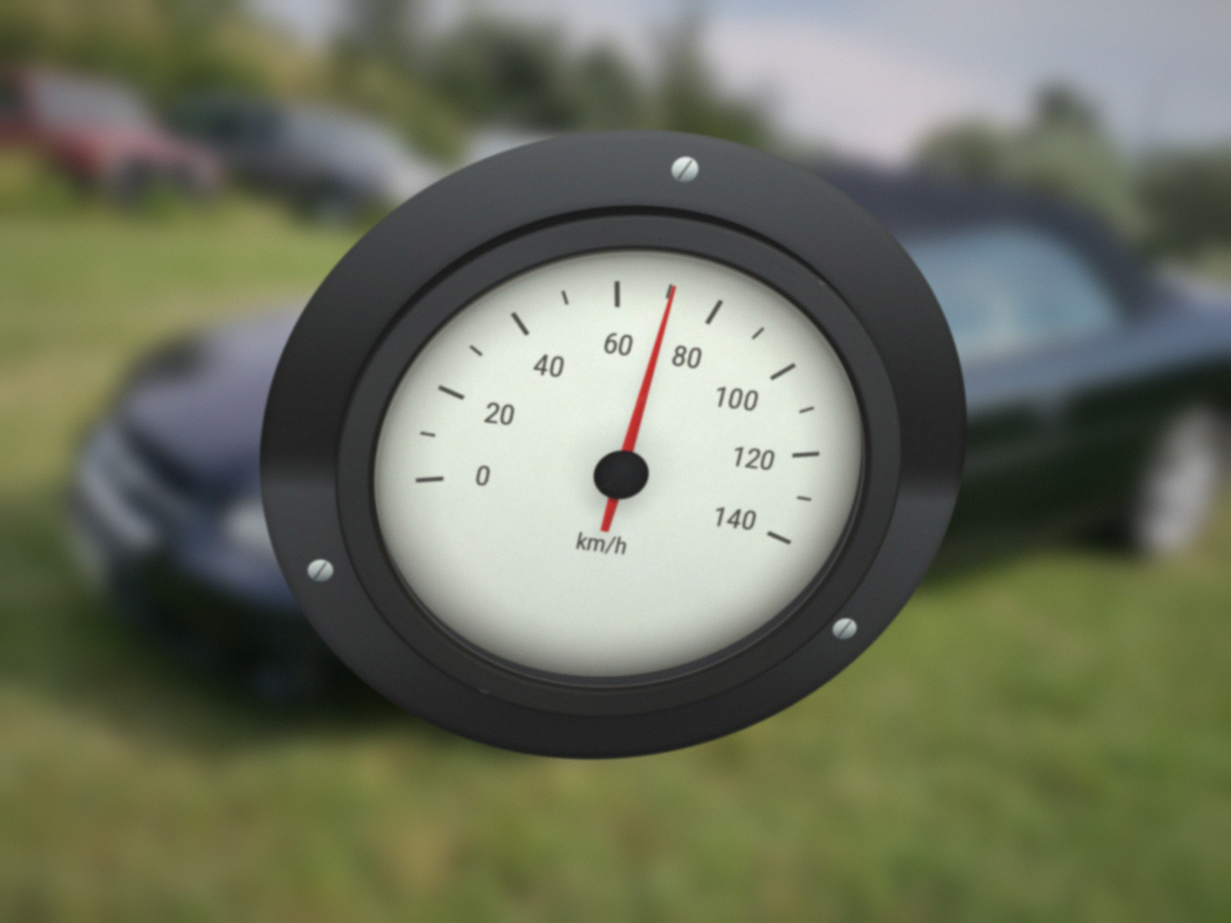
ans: {"value": 70, "unit": "km/h"}
